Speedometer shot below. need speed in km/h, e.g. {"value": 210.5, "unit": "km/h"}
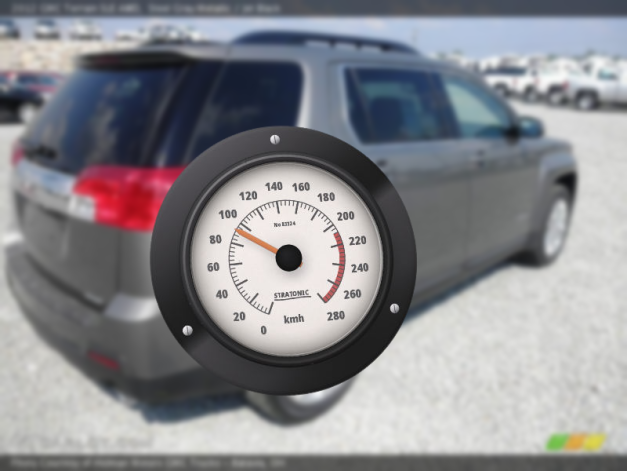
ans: {"value": 92, "unit": "km/h"}
